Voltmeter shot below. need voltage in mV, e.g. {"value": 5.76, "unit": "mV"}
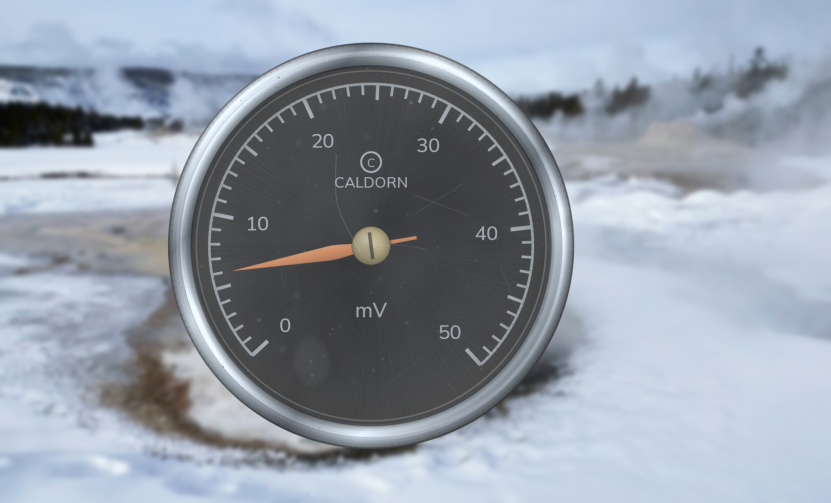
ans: {"value": 6, "unit": "mV"}
